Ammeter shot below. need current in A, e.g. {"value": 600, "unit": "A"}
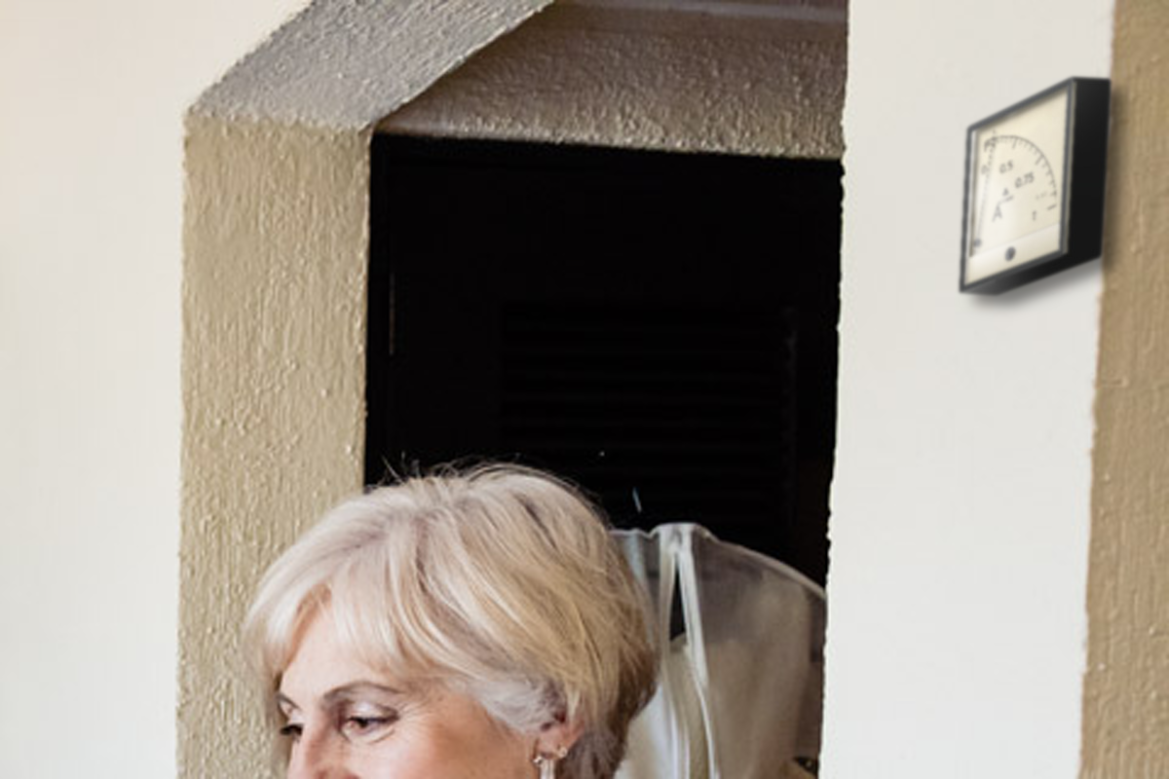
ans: {"value": 0.25, "unit": "A"}
